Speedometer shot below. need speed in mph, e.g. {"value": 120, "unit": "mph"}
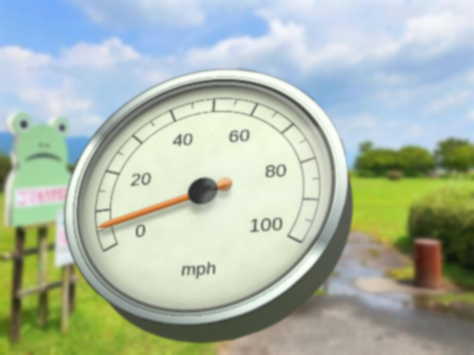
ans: {"value": 5, "unit": "mph"}
